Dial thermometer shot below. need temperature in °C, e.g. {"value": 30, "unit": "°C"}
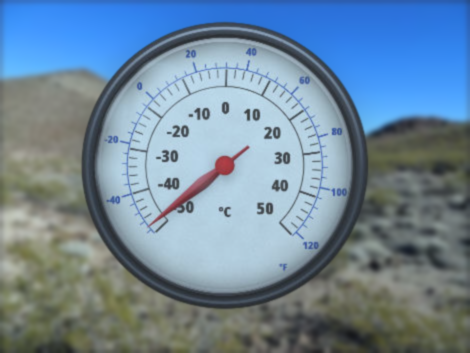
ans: {"value": -48, "unit": "°C"}
